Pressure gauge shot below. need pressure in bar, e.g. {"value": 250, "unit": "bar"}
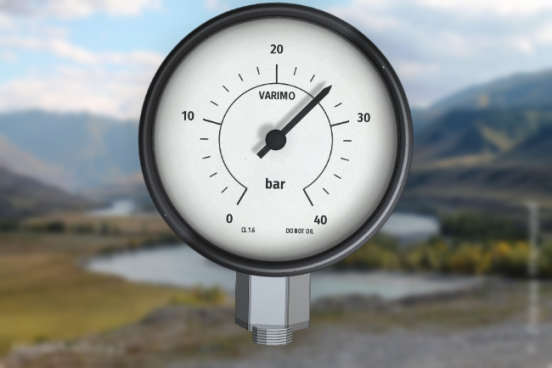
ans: {"value": 26, "unit": "bar"}
